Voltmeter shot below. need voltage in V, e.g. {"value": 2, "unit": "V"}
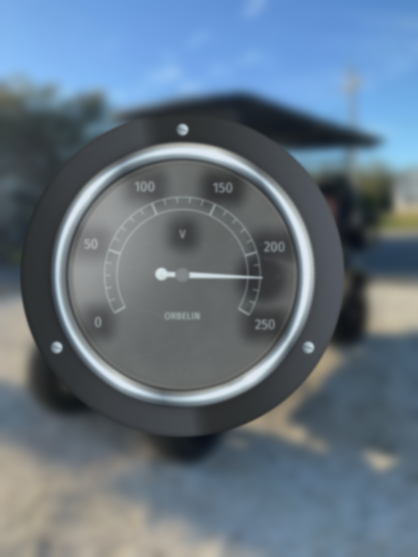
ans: {"value": 220, "unit": "V"}
